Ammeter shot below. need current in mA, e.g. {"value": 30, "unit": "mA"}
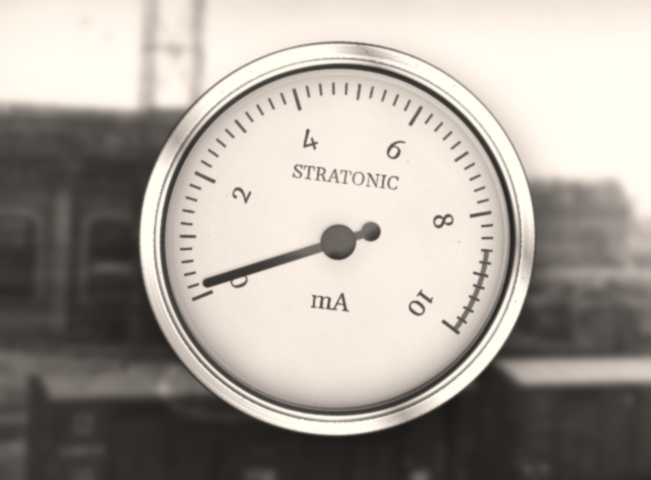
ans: {"value": 0.2, "unit": "mA"}
